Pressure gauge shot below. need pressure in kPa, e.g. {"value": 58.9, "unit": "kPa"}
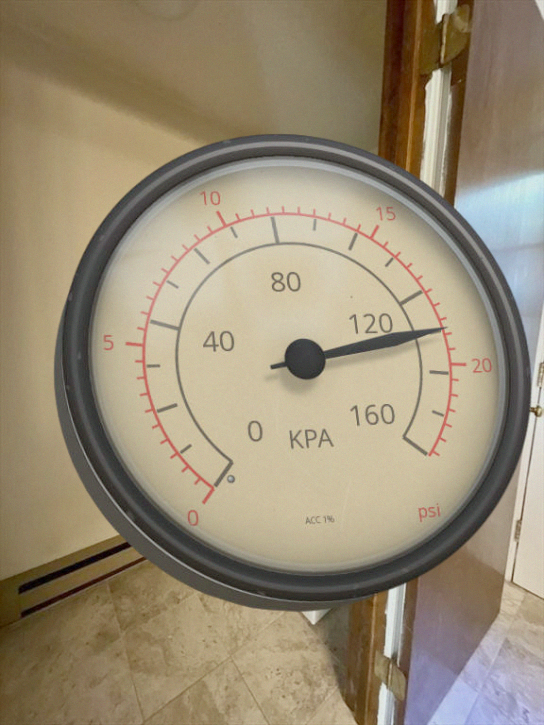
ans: {"value": 130, "unit": "kPa"}
